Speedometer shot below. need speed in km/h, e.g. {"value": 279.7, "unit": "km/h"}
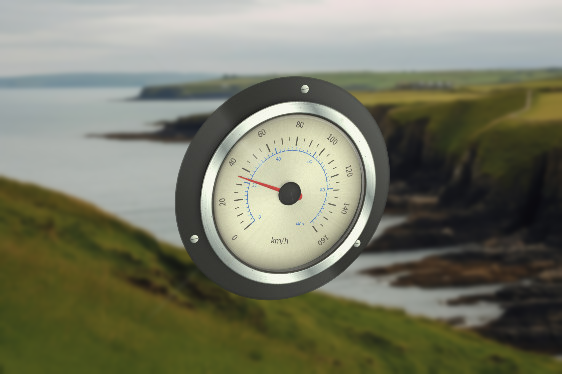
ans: {"value": 35, "unit": "km/h"}
